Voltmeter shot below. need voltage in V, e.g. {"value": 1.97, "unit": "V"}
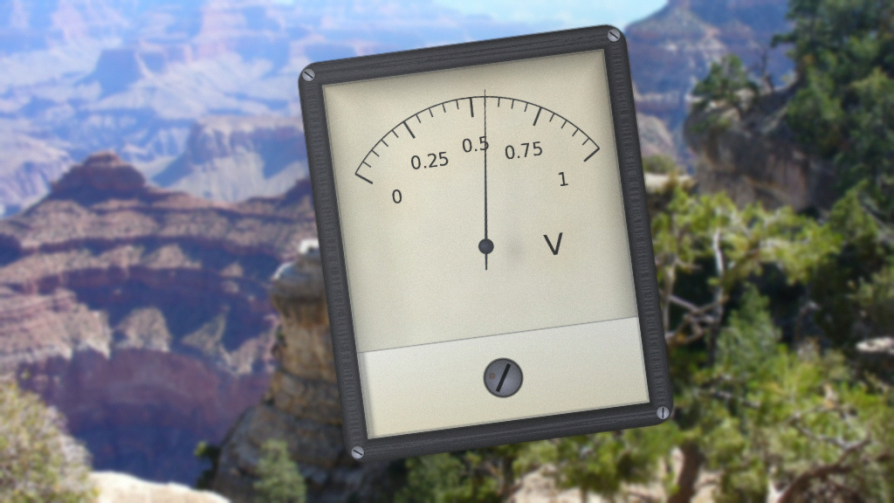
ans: {"value": 0.55, "unit": "V"}
